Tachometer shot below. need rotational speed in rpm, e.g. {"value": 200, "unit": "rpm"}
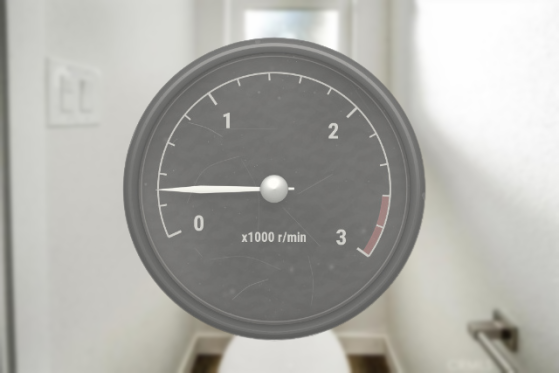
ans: {"value": 300, "unit": "rpm"}
